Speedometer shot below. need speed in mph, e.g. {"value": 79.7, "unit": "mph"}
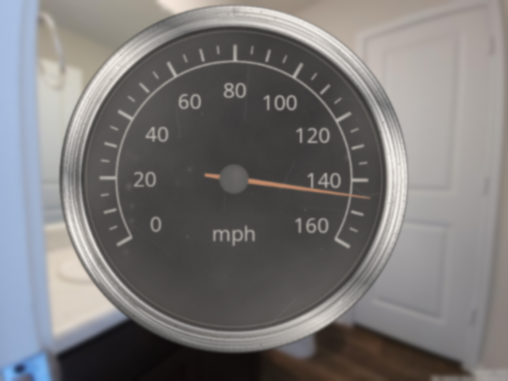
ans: {"value": 145, "unit": "mph"}
